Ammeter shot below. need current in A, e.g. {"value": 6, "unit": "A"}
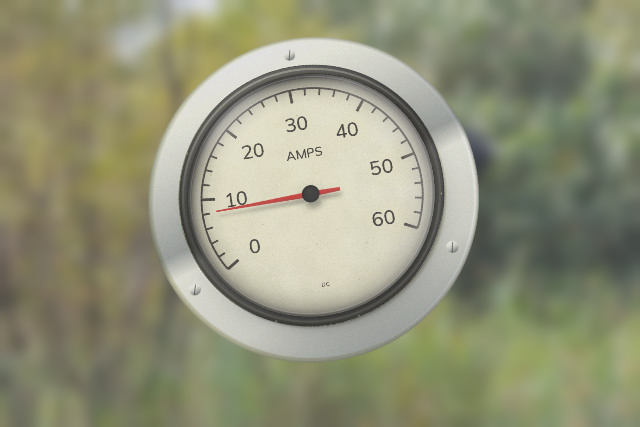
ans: {"value": 8, "unit": "A"}
